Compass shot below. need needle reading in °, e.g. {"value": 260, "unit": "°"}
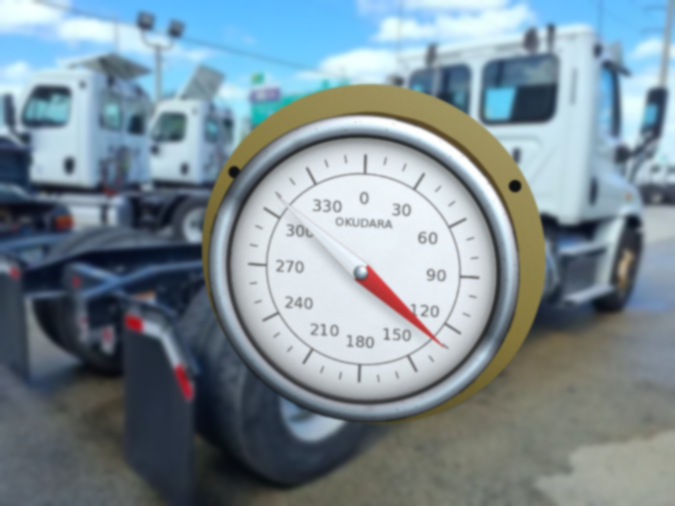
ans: {"value": 130, "unit": "°"}
